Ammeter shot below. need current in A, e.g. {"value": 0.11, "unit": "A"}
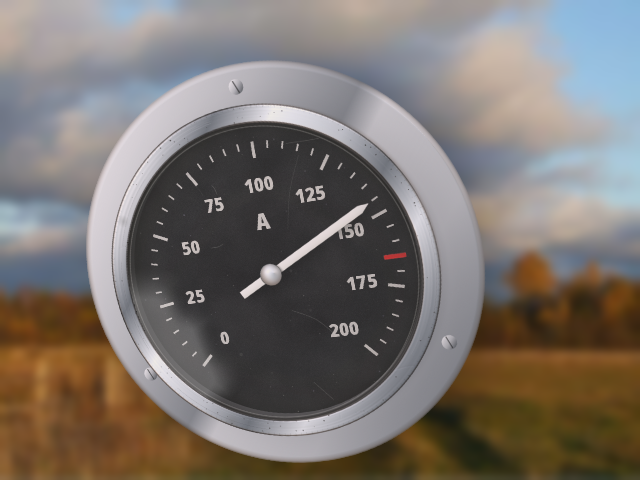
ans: {"value": 145, "unit": "A"}
